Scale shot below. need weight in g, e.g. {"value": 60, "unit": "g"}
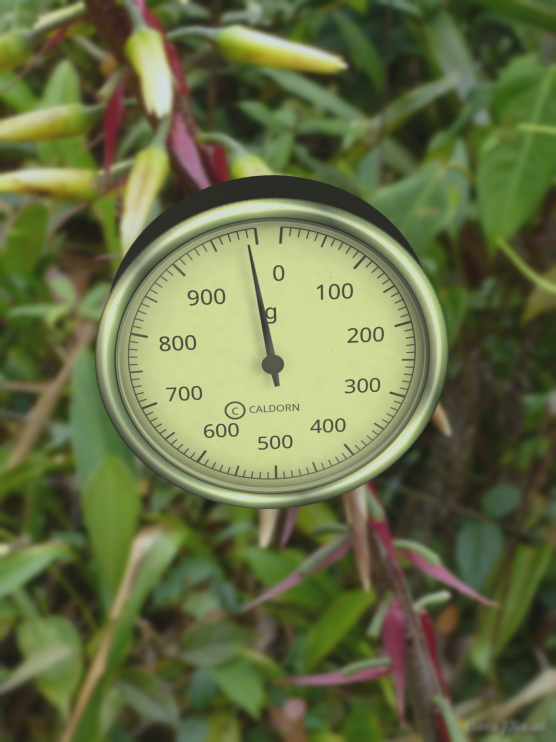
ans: {"value": 990, "unit": "g"}
